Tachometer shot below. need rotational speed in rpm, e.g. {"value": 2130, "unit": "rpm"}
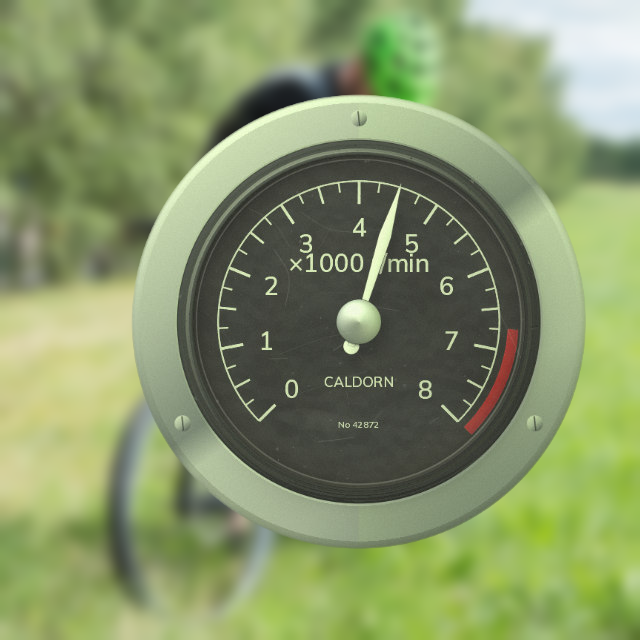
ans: {"value": 4500, "unit": "rpm"}
